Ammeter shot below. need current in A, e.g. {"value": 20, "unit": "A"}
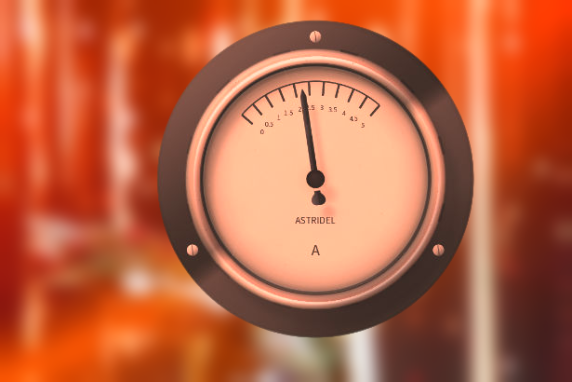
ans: {"value": 2.25, "unit": "A"}
